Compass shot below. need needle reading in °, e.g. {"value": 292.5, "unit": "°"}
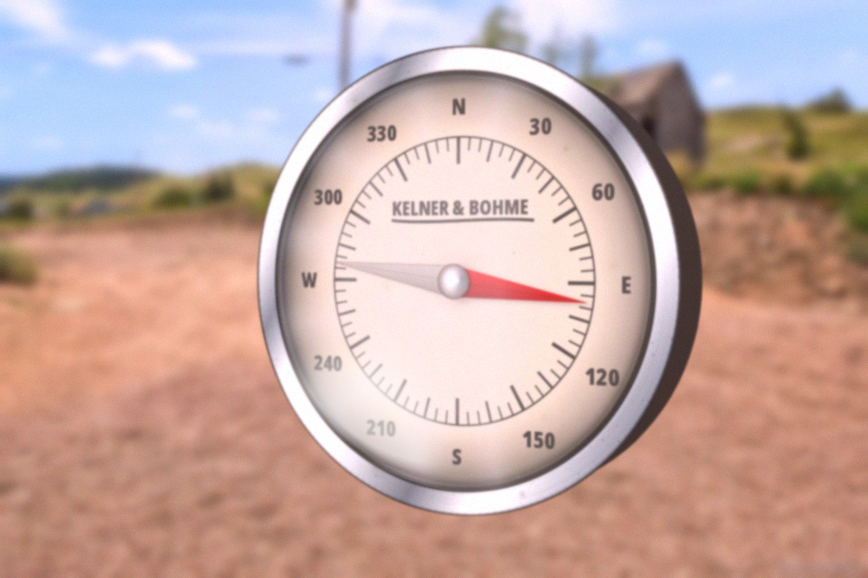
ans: {"value": 97.5, "unit": "°"}
